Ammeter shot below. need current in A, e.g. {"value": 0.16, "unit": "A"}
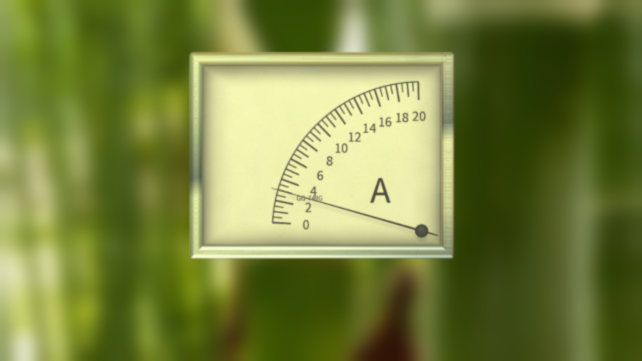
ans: {"value": 3, "unit": "A"}
